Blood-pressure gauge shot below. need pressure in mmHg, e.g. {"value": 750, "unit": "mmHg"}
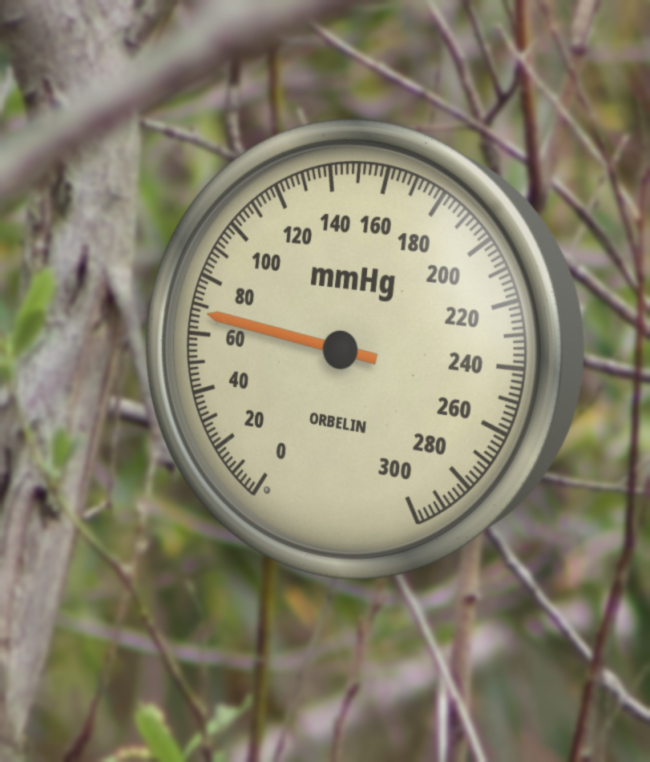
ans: {"value": 68, "unit": "mmHg"}
